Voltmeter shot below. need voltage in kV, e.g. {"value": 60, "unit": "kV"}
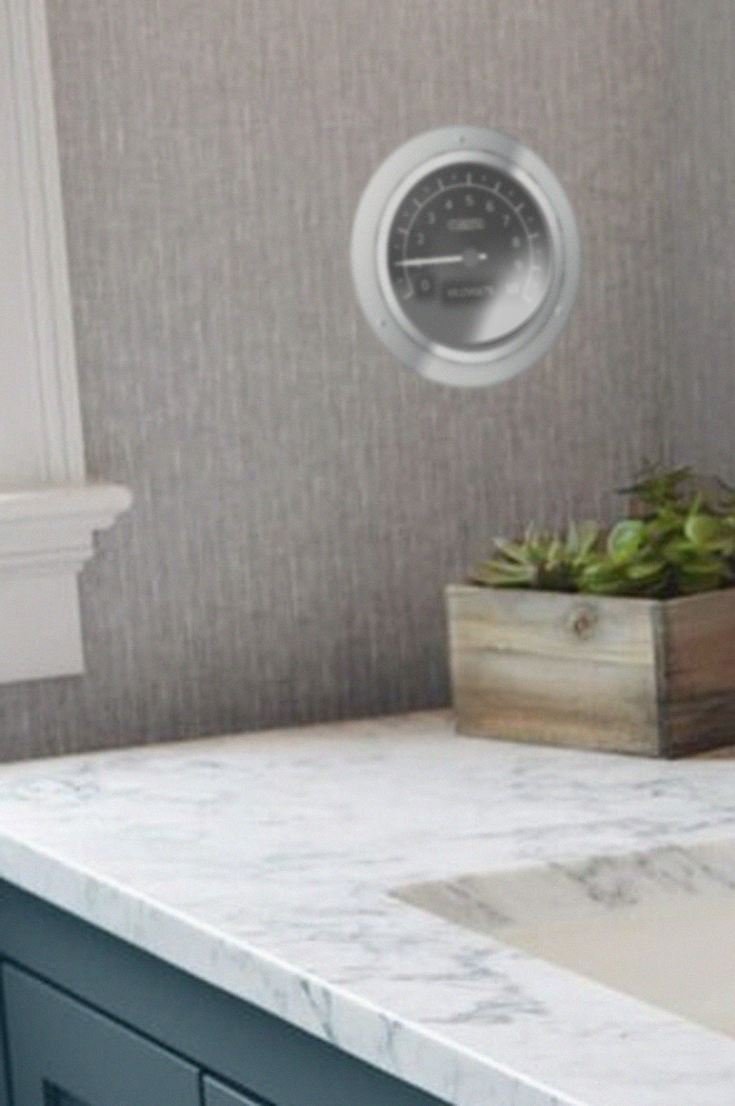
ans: {"value": 1, "unit": "kV"}
